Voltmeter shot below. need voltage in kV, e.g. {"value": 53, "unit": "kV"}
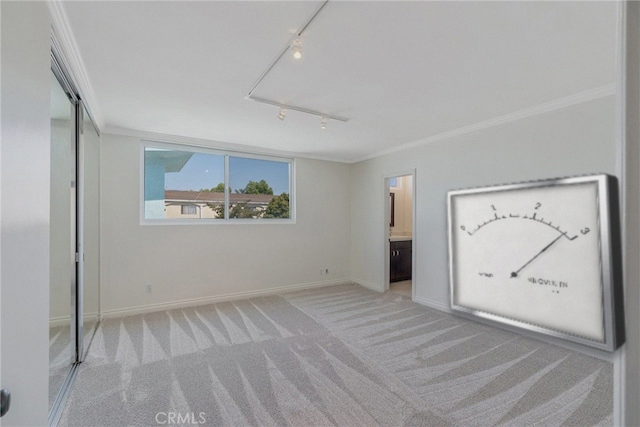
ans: {"value": 2.8, "unit": "kV"}
